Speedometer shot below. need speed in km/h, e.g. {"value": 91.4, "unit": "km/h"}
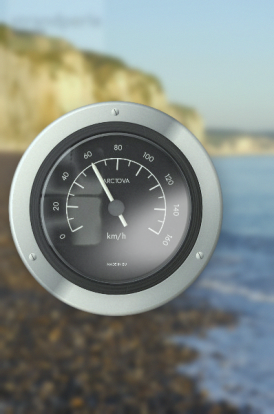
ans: {"value": 60, "unit": "km/h"}
